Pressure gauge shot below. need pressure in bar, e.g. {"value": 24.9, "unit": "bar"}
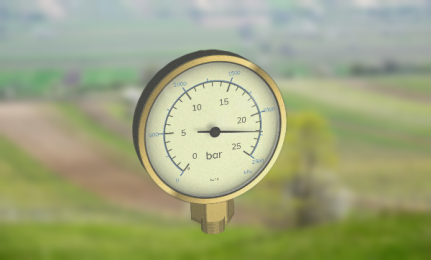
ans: {"value": 22, "unit": "bar"}
